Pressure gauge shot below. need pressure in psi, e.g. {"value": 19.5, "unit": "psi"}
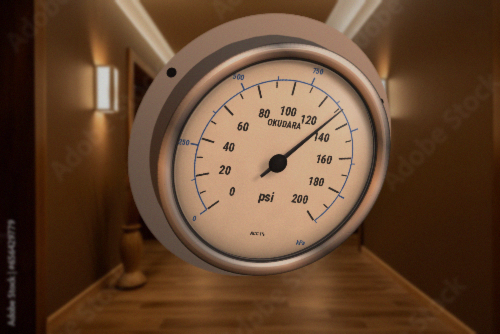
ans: {"value": 130, "unit": "psi"}
